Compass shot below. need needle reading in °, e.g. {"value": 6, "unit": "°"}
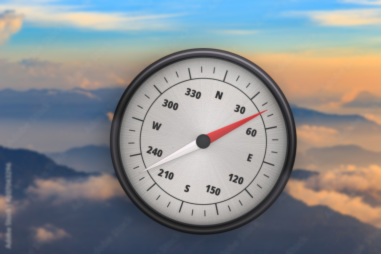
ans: {"value": 45, "unit": "°"}
